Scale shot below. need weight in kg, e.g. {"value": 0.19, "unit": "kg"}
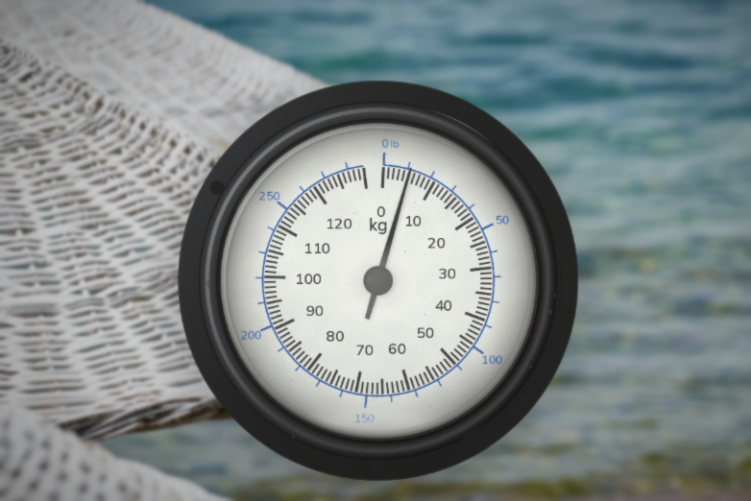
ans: {"value": 5, "unit": "kg"}
